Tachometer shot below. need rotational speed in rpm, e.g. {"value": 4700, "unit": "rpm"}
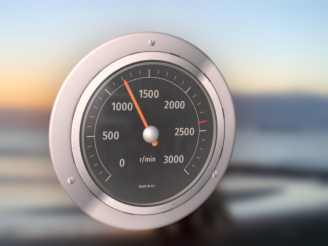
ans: {"value": 1200, "unit": "rpm"}
